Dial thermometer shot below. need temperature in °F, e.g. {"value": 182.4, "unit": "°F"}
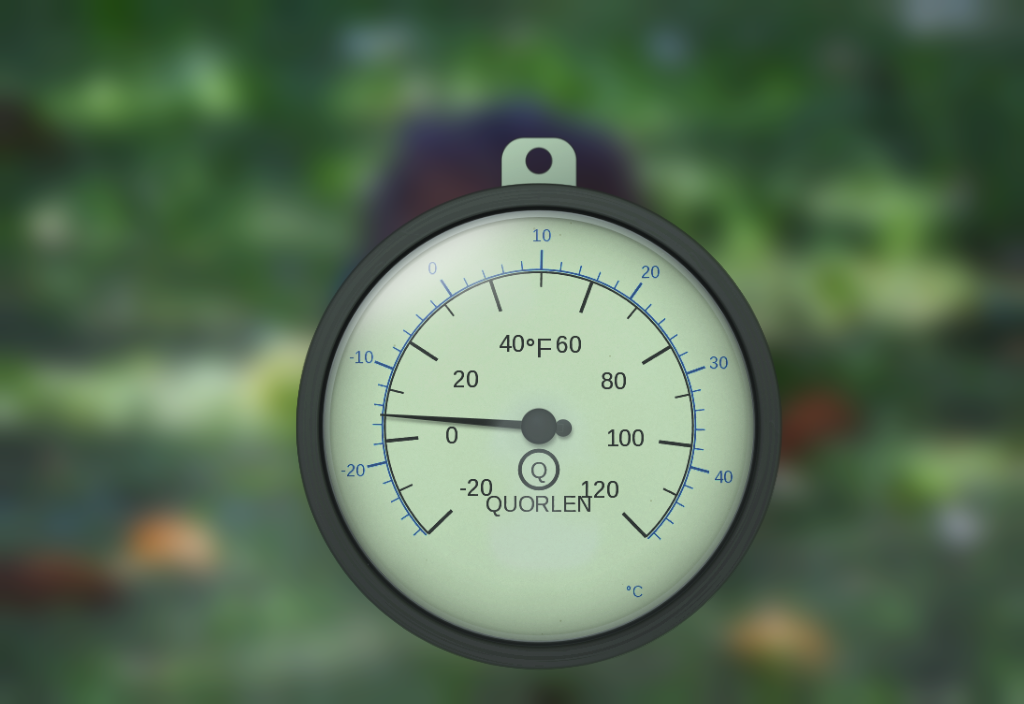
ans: {"value": 5, "unit": "°F"}
